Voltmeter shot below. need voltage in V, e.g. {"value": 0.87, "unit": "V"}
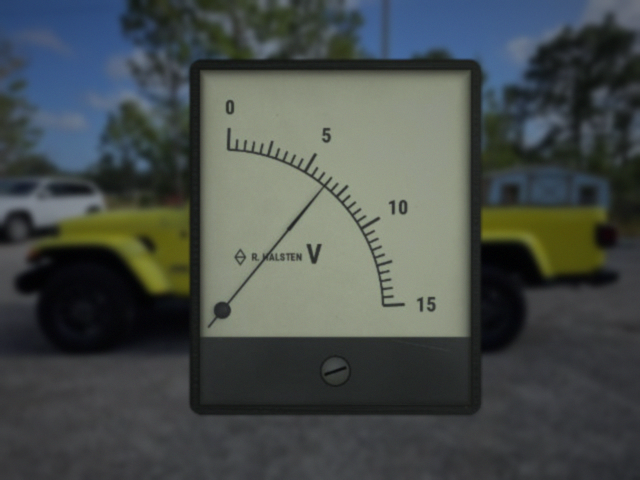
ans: {"value": 6.5, "unit": "V"}
